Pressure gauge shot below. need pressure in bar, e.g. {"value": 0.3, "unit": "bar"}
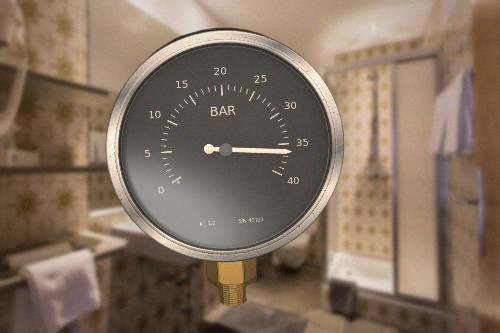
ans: {"value": 36, "unit": "bar"}
